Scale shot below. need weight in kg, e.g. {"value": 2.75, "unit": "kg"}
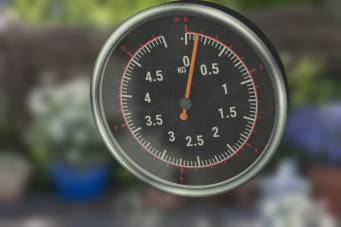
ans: {"value": 0.15, "unit": "kg"}
